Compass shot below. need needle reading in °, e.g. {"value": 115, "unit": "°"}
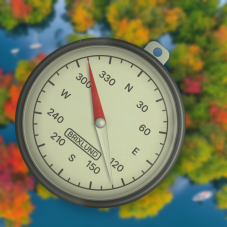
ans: {"value": 310, "unit": "°"}
